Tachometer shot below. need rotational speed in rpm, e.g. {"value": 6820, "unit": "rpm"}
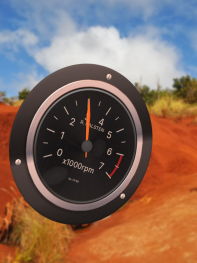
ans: {"value": 3000, "unit": "rpm"}
